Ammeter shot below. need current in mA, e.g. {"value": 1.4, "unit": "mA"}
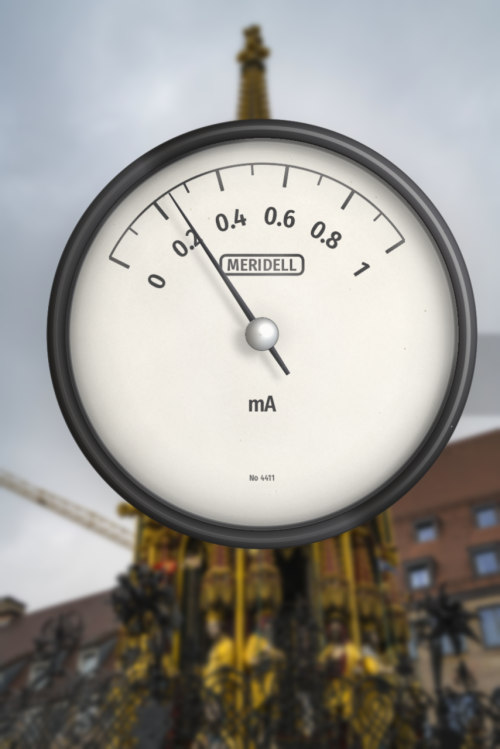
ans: {"value": 0.25, "unit": "mA"}
